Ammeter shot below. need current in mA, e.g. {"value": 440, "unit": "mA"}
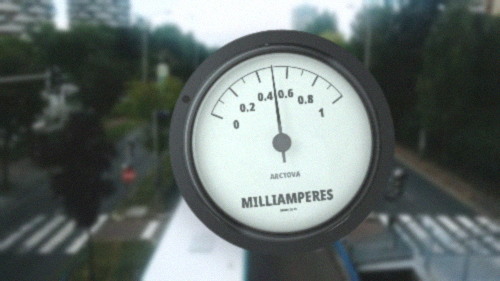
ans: {"value": 0.5, "unit": "mA"}
